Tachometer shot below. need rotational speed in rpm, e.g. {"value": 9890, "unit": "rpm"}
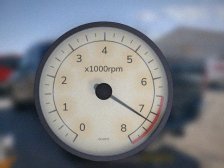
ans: {"value": 7250, "unit": "rpm"}
